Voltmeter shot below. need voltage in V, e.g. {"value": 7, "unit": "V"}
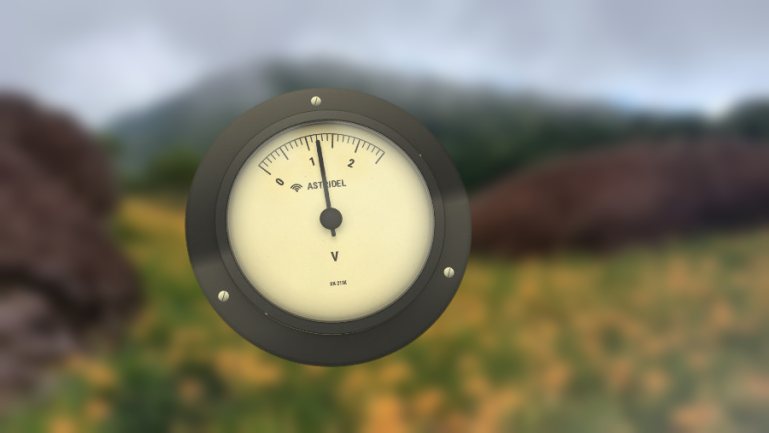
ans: {"value": 1.2, "unit": "V"}
